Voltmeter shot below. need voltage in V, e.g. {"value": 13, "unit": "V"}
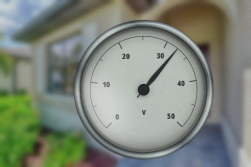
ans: {"value": 32.5, "unit": "V"}
